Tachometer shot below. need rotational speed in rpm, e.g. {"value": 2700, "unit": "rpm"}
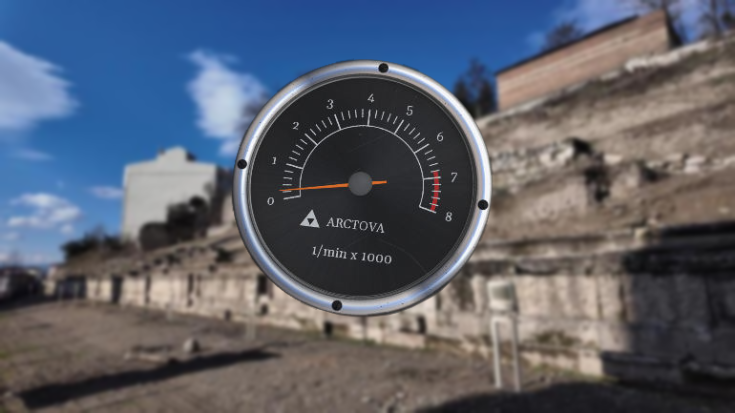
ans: {"value": 200, "unit": "rpm"}
